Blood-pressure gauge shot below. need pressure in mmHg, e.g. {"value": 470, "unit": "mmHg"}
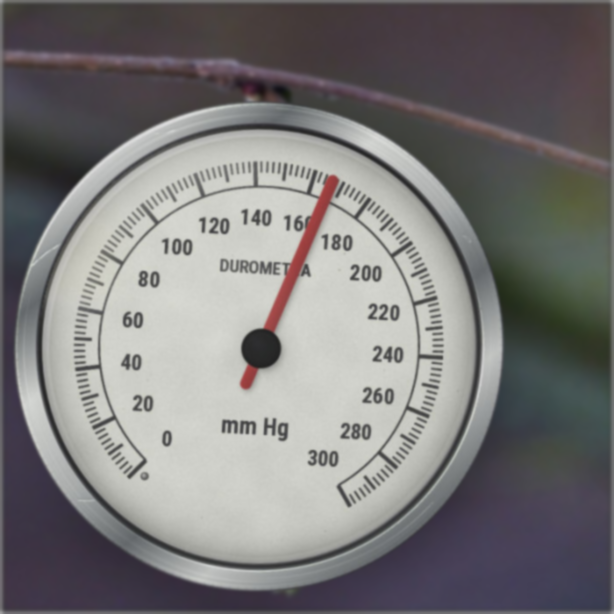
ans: {"value": 166, "unit": "mmHg"}
